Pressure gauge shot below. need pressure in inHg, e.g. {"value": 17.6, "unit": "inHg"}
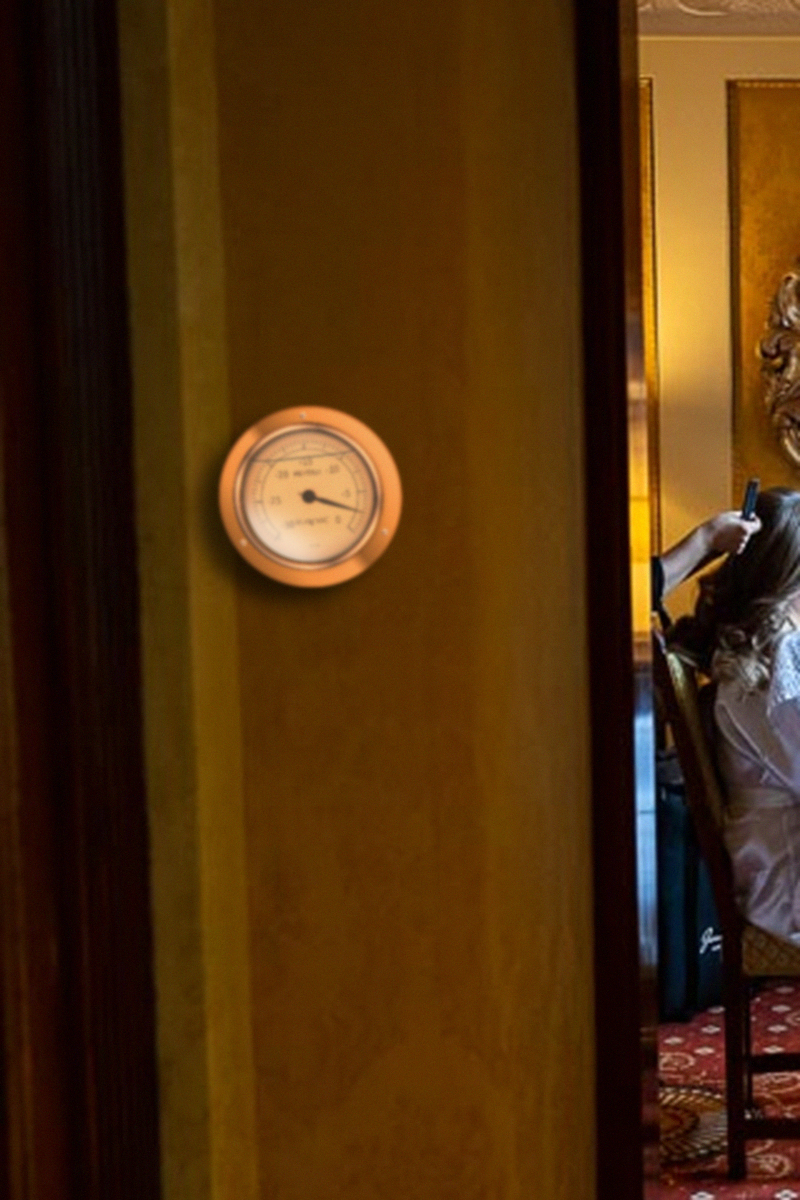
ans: {"value": -2.5, "unit": "inHg"}
